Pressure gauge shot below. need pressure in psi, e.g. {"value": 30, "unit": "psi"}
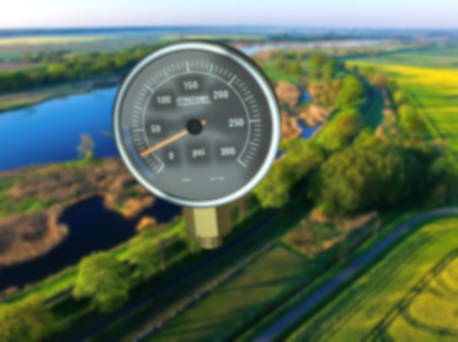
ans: {"value": 25, "unit": "psi"}
